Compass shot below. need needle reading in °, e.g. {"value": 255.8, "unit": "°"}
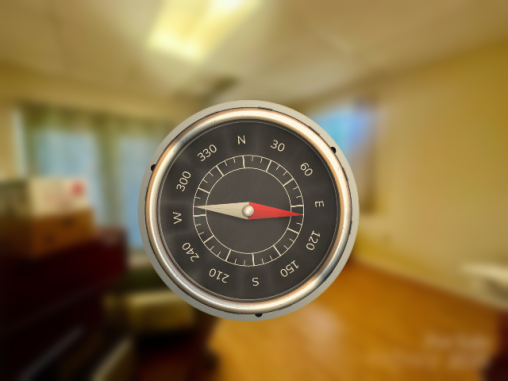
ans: {"value": 100, "unit": "°"}
